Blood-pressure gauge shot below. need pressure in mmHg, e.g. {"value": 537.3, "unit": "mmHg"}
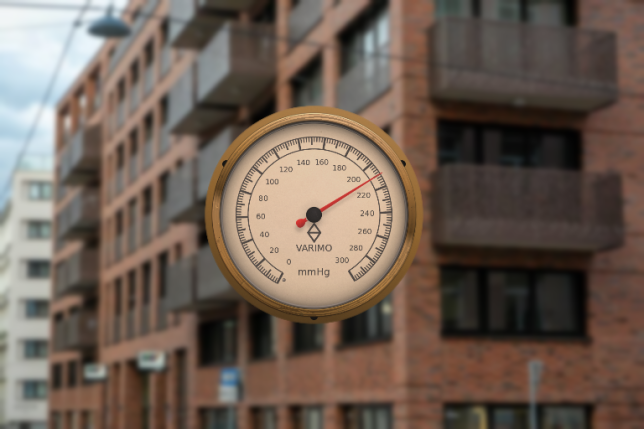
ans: {"value": 210, "unit": "mmHg"}
